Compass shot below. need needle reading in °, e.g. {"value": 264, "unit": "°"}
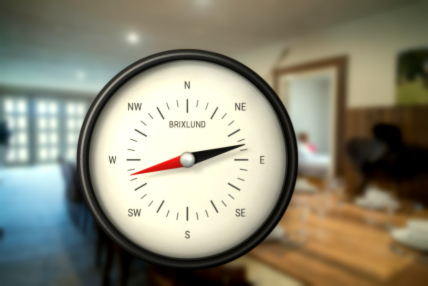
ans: {"value": 255, "unit": "°"}
